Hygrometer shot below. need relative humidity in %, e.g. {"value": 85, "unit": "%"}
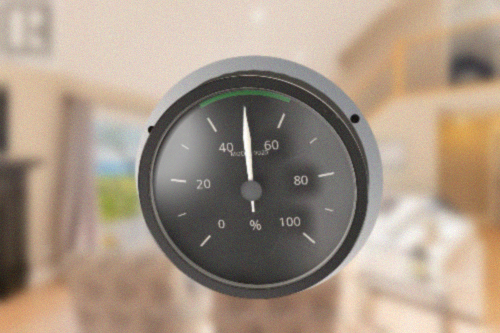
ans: {"value": 50, "unit": "%"}
